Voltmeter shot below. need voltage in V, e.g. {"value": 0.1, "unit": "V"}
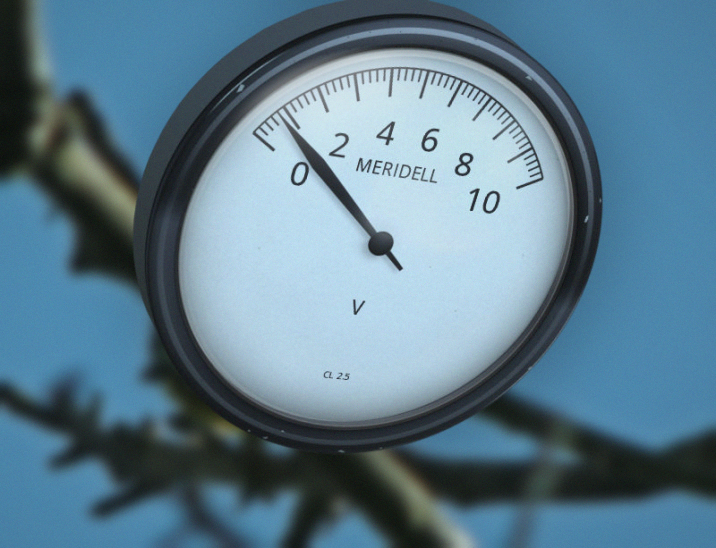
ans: {"value": 0.8, "unit": "V"}
